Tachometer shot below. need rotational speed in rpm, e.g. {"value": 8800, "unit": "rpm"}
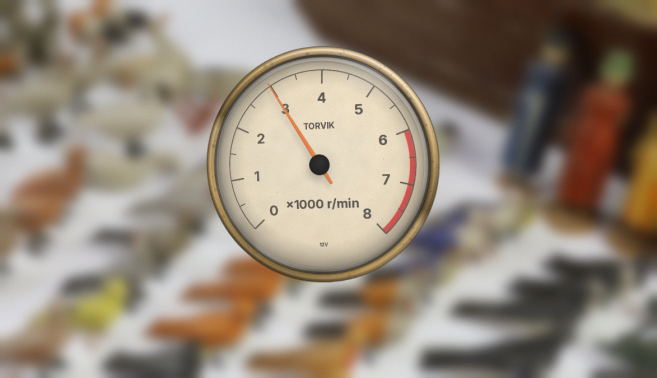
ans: {"value": 3000, "unit": "rpm"}
